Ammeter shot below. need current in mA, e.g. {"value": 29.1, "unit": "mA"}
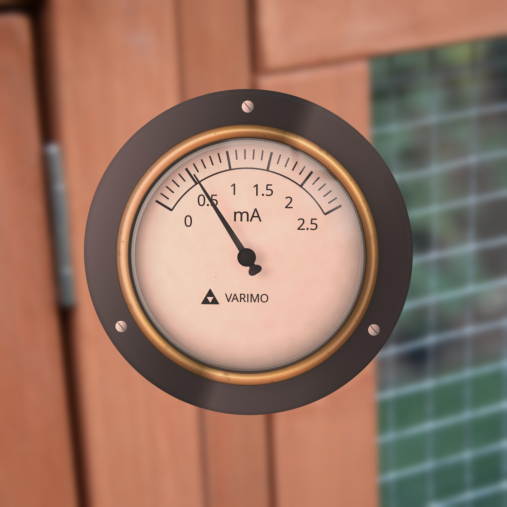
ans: {"value": 0.55, "unit": "mA"}
